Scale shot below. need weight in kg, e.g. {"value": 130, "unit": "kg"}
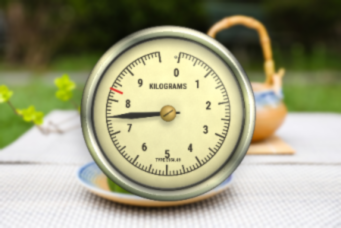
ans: {"value": 7.5, "unit": "kg"}
